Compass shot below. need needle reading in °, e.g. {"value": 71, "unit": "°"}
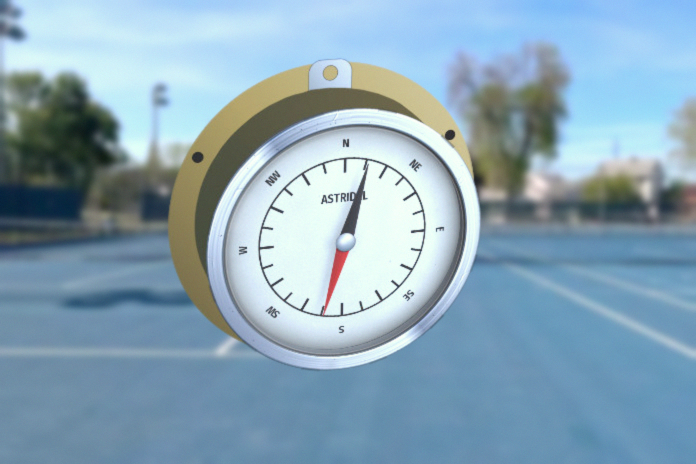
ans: {"value": 195, "unit": "°"}
